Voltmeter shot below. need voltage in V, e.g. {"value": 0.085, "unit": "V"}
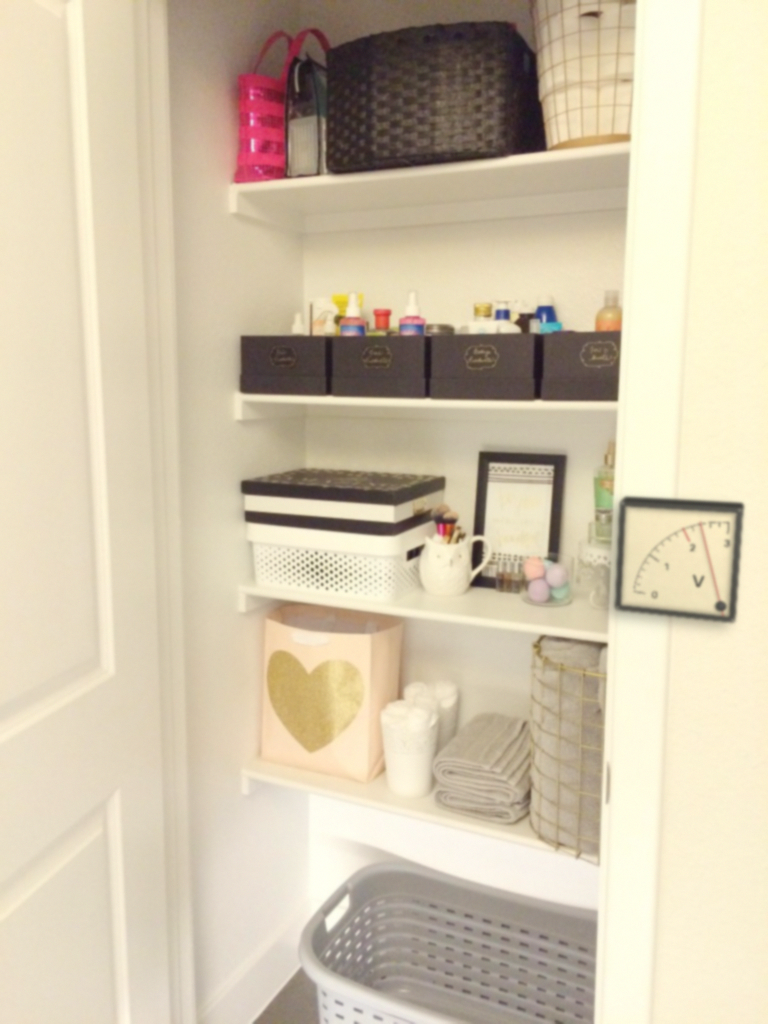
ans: {"value": 2.4, "unit": "V"}
